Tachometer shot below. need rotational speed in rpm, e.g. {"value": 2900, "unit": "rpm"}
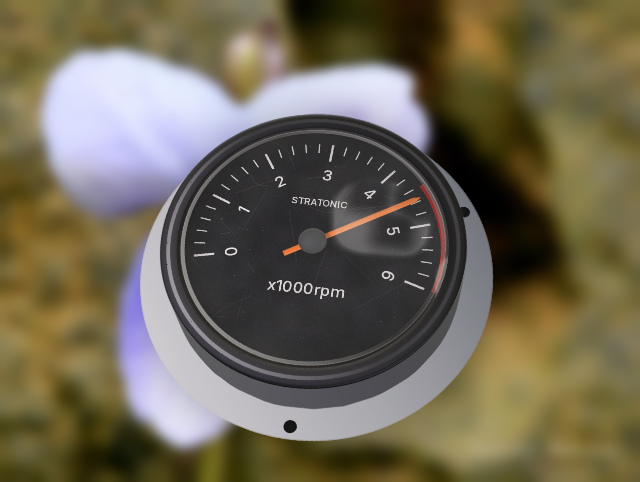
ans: {"value": 4600, "unit": "rpm"}
